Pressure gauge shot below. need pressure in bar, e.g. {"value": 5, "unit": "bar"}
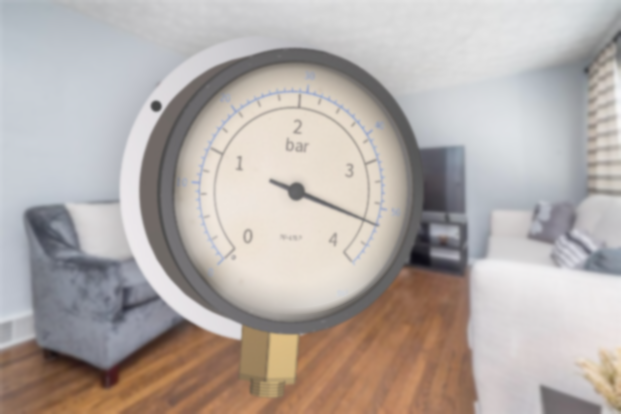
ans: {"value": 3.6, "unit": "bar"}
